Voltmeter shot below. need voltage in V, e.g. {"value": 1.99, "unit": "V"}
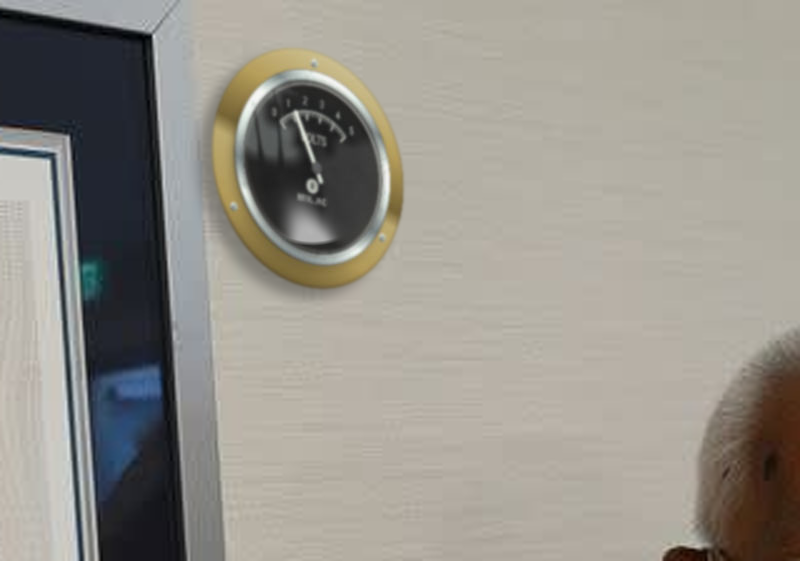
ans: {"value": 1, "unit": "V"}
